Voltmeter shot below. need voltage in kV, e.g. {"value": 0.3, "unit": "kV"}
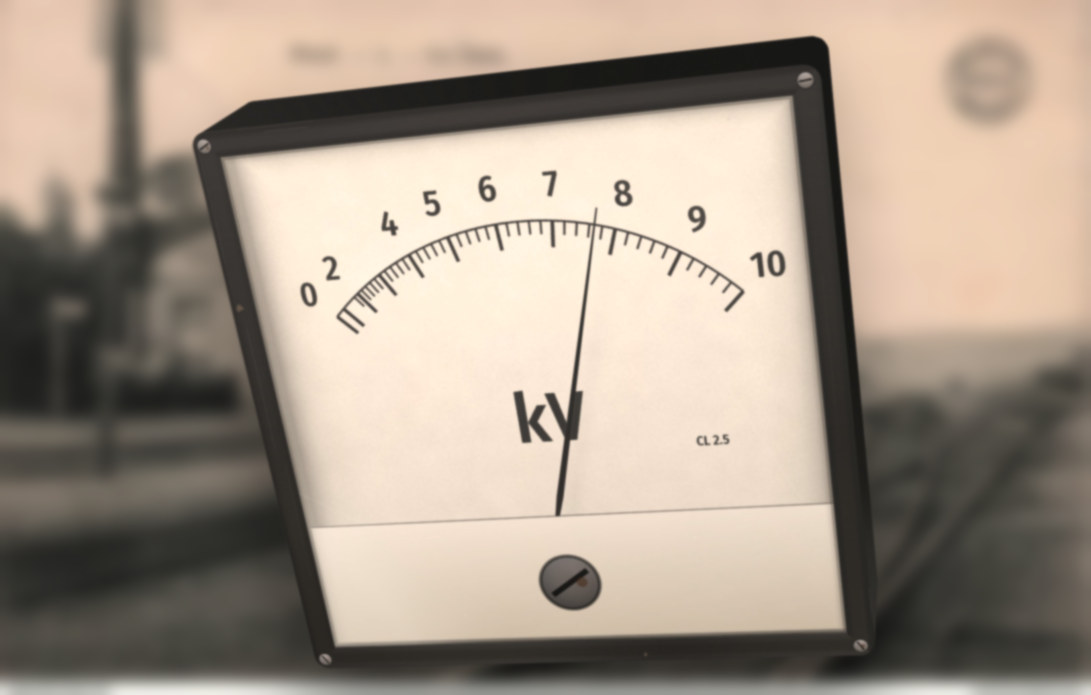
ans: {"value": 7.7, "unit": "kV"}
